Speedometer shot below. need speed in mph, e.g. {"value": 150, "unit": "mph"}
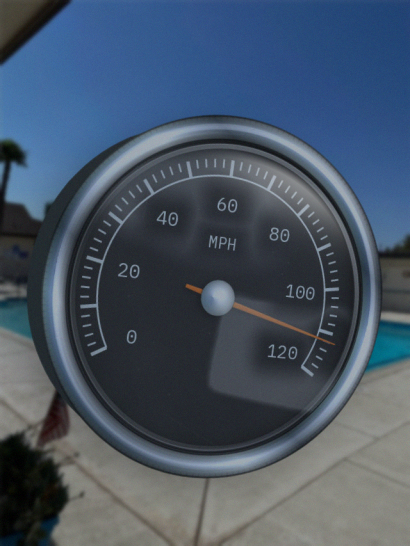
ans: {"value": 112, "unit": "mph"}
